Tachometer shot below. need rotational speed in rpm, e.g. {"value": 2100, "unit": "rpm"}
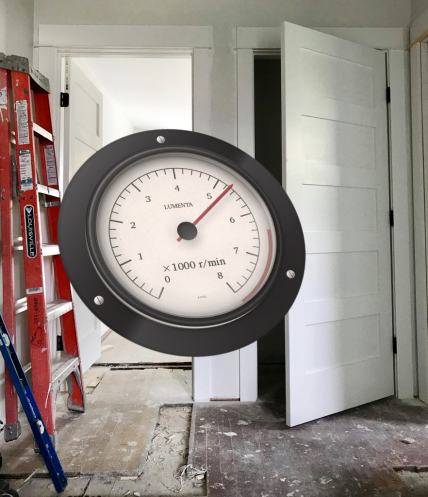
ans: {"value": 5300, "unit": "rpm"}
